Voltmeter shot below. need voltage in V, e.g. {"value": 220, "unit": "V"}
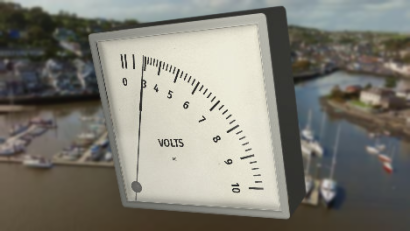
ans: {"value": 3, "unit": "V"}
